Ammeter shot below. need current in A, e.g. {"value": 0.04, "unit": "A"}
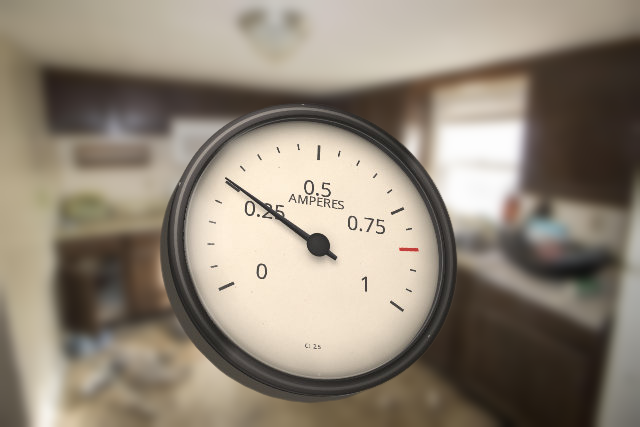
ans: {"value": 0.25, "unit": "A"}
